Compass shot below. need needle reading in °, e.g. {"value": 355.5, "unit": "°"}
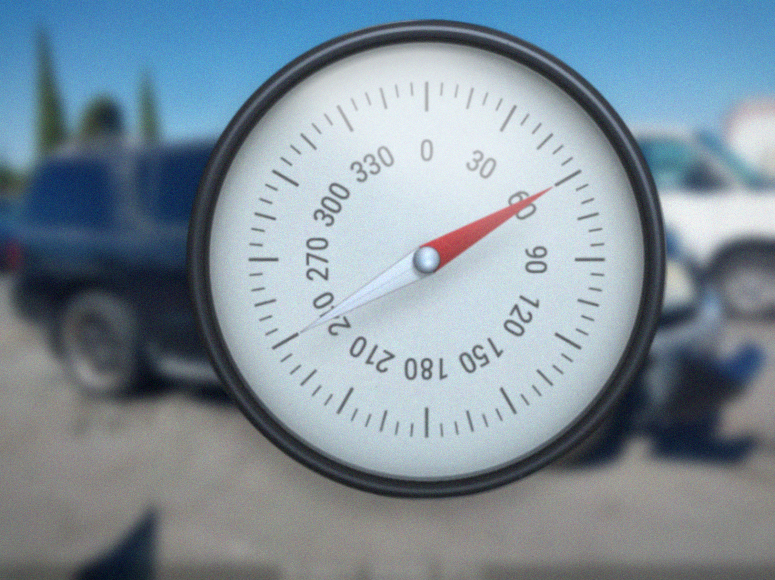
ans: {"value": 60, "unit": "°"}
